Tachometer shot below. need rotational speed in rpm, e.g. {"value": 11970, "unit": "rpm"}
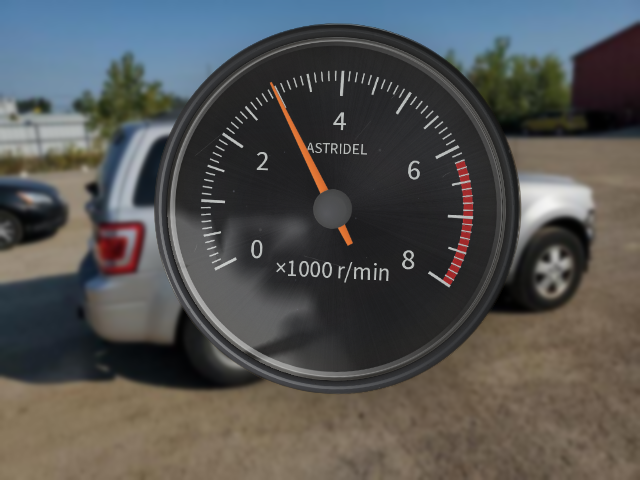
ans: {"value": 3000, "unit": "rpm"}
